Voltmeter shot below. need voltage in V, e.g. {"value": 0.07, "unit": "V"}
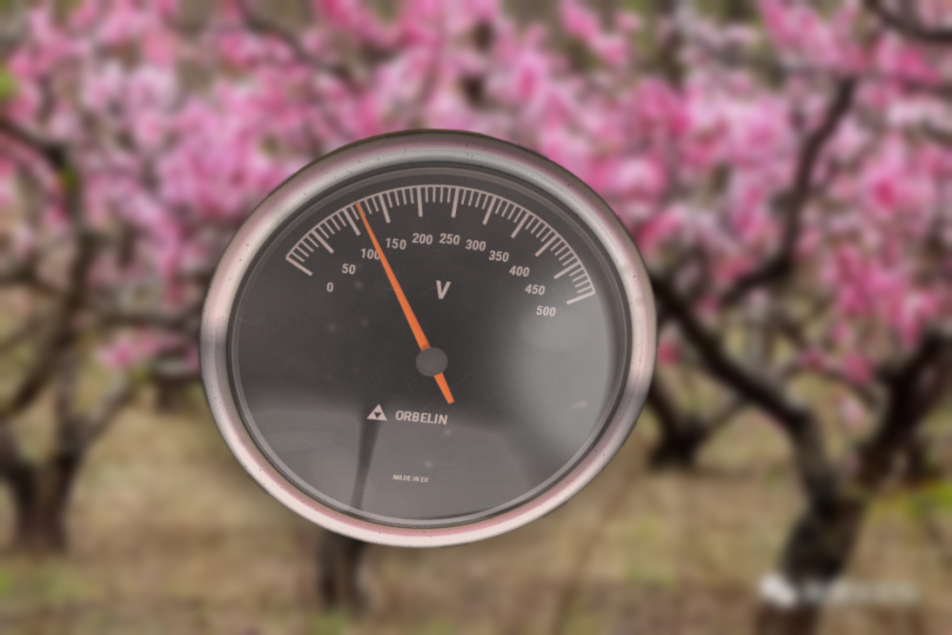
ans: {"value": 120, "unit": "V"}
